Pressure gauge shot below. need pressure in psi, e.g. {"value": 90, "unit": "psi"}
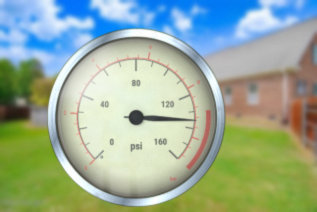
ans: {"value": 135, "unit": "psi"}
